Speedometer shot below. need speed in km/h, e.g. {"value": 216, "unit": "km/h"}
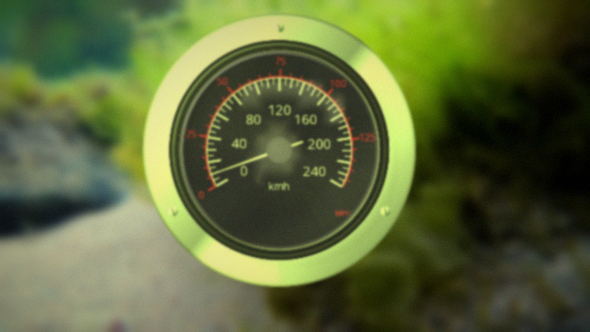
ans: {"value": 10, "unit": "km/h"}
